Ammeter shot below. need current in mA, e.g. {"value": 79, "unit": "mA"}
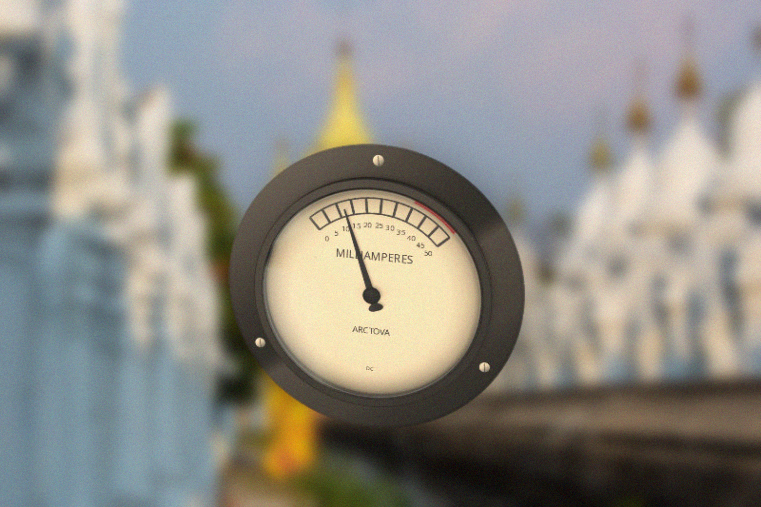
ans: {"value": 12.5, "unit": "mA"}
